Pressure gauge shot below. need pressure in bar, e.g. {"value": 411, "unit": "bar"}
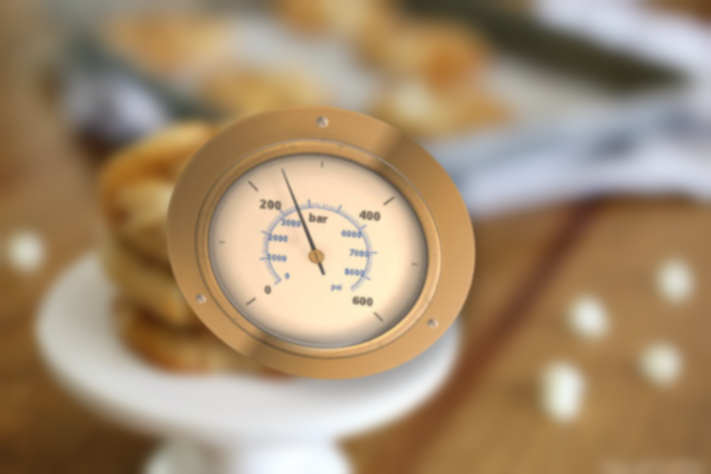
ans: {"value": 250, "unit": "bar"}
